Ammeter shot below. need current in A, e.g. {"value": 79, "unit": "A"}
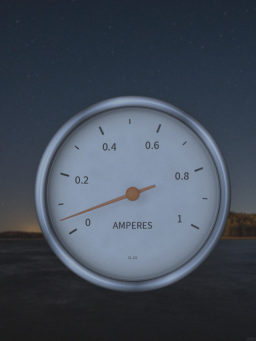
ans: {"value": 0.05, "unit": "A"}
